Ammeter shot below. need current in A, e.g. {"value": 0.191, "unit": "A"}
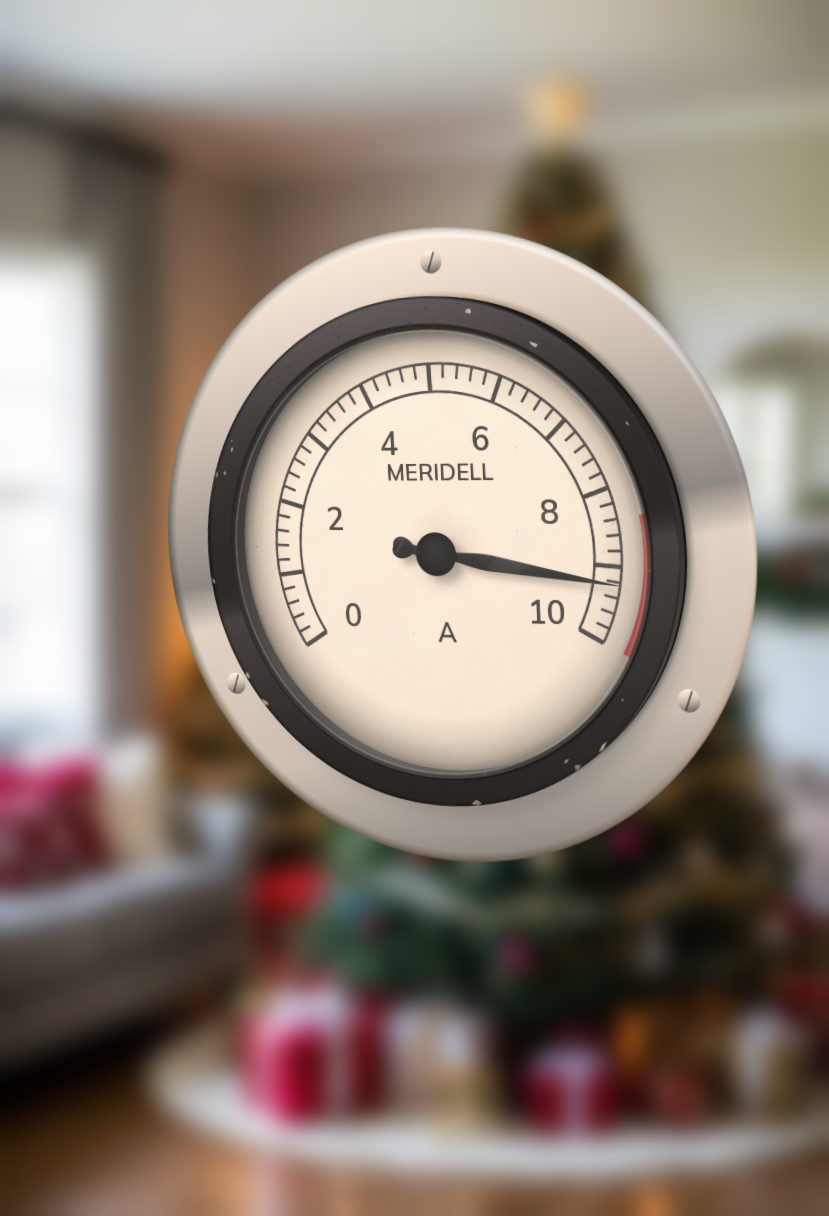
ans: {"value": 9.2, "unit": "A"}
